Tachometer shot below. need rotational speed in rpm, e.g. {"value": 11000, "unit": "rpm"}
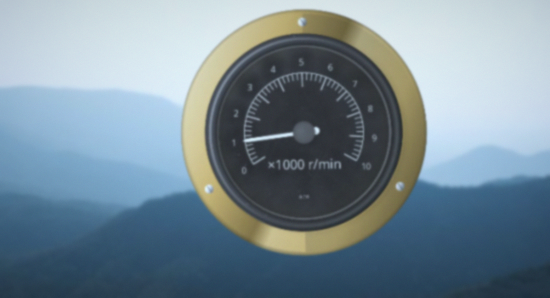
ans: {"value": 1000, "unit": "rpm"}
